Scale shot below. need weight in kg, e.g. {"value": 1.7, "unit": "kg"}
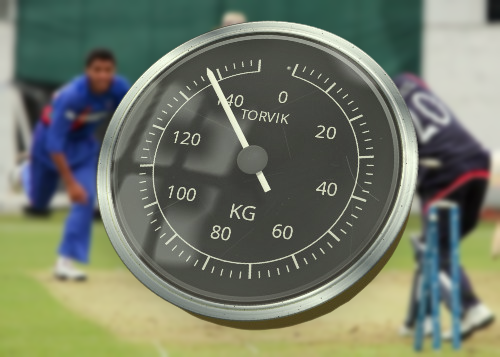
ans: {"value": 138, "unit": "kg"}
